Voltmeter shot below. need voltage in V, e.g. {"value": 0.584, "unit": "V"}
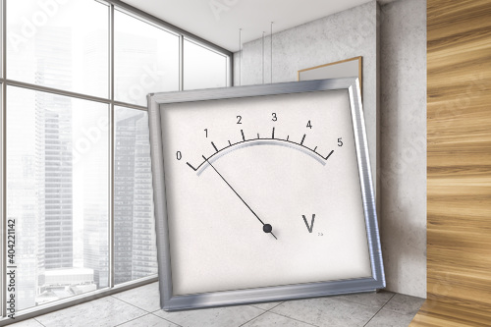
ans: {"value": 0.5, "unit": "V"}
